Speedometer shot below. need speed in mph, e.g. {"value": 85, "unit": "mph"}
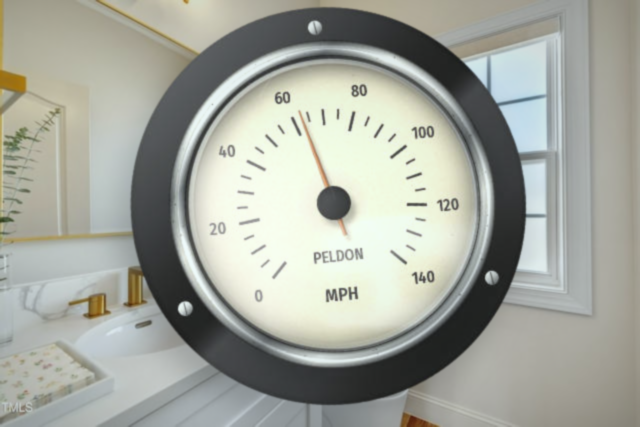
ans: {"value": 62.5, "unit": "mph"}
